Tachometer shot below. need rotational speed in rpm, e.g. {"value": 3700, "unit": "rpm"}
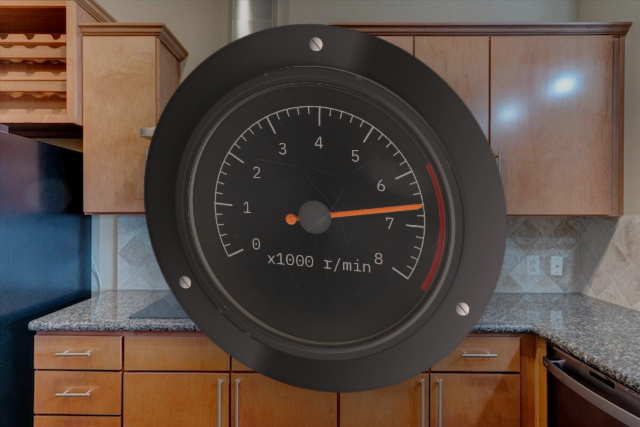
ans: {"value": 6600, "unit": "rpm"}
